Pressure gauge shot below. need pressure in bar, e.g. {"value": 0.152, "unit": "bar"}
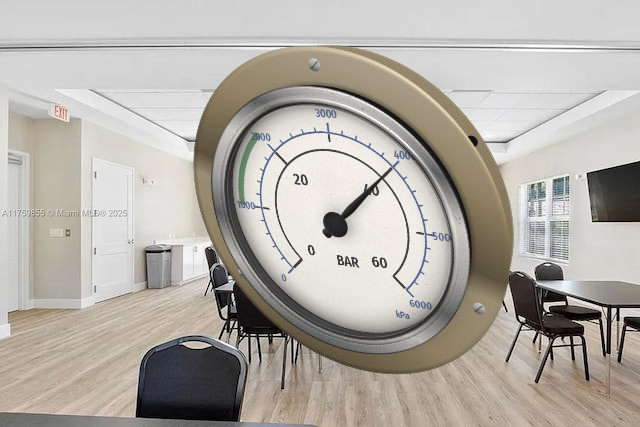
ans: {"value": 40, "unit": "bar"}
